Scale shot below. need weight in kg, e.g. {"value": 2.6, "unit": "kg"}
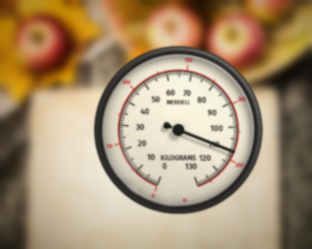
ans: {"value": 110, "unit": "kg"}
